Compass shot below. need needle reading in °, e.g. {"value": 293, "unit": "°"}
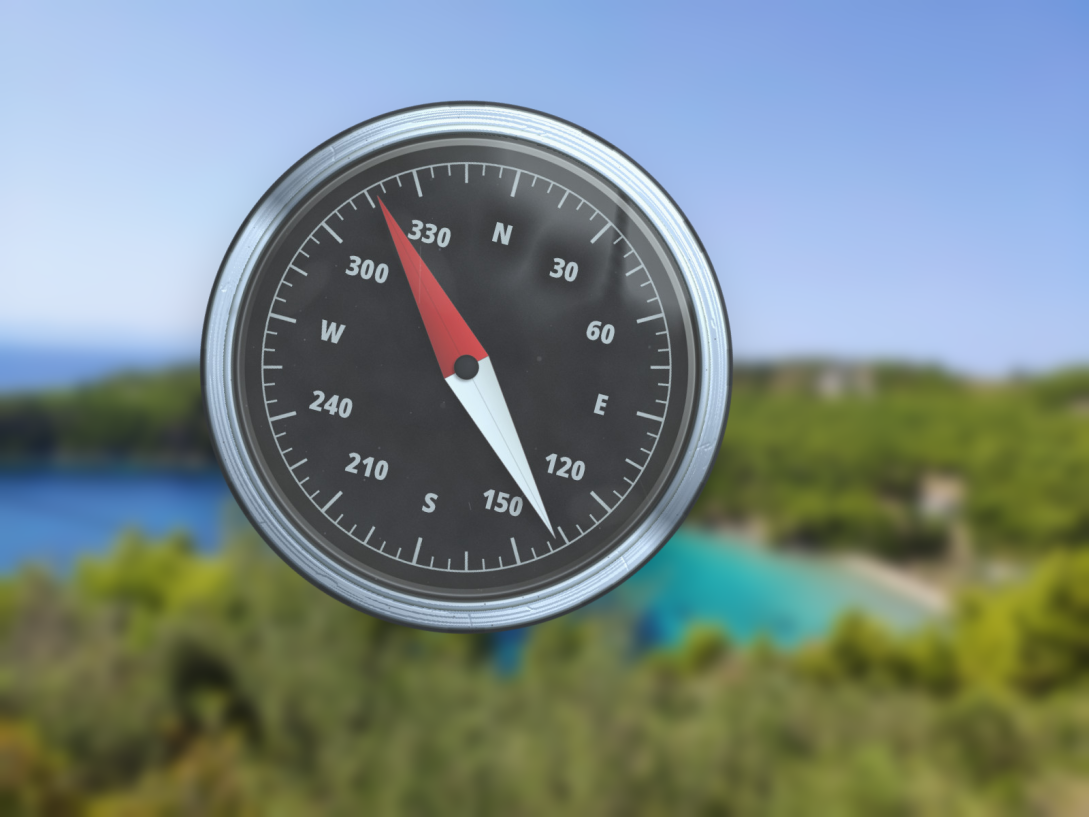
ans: {"value": 317.5, "unit": "°"}
